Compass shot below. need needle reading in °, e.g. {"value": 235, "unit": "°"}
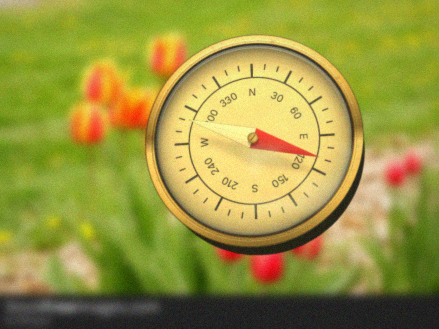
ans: {"value": 110, "unit": "°"}
